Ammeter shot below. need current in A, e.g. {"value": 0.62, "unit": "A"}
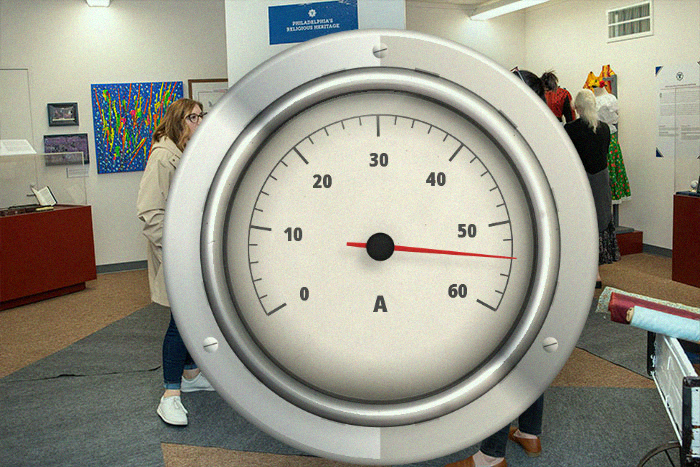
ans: {"value": 54, "unit": "A"}
